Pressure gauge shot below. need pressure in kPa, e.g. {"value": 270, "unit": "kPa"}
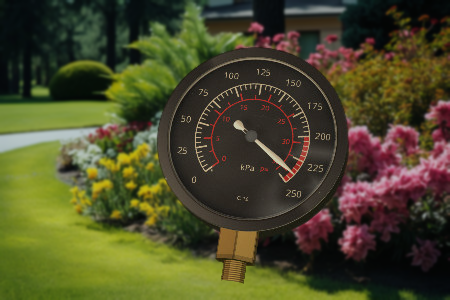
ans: {"value": 240, "unit": "kPa"}
